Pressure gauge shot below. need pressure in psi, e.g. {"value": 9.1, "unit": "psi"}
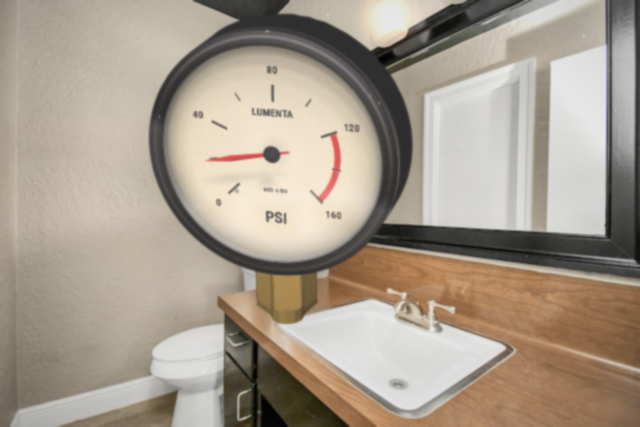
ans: {"value": 20, "unit": "psi"}
